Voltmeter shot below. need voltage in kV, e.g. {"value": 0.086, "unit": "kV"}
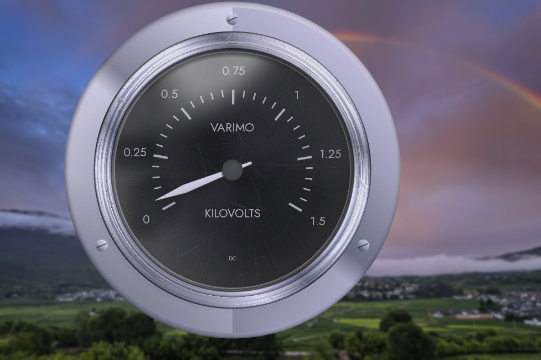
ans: {"value": 0.05, "unit": "kV"}
